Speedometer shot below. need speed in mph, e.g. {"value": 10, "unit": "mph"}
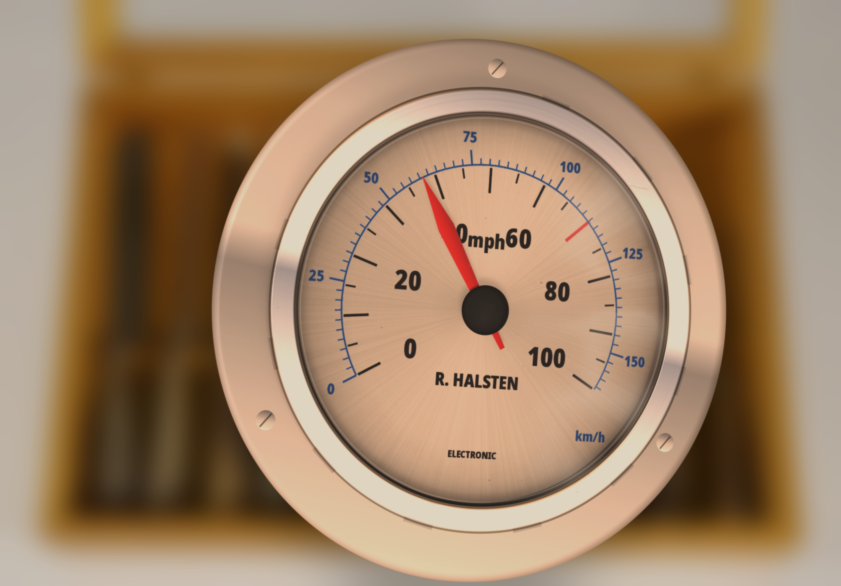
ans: {"value": 37.5, "unit": "mph"}
